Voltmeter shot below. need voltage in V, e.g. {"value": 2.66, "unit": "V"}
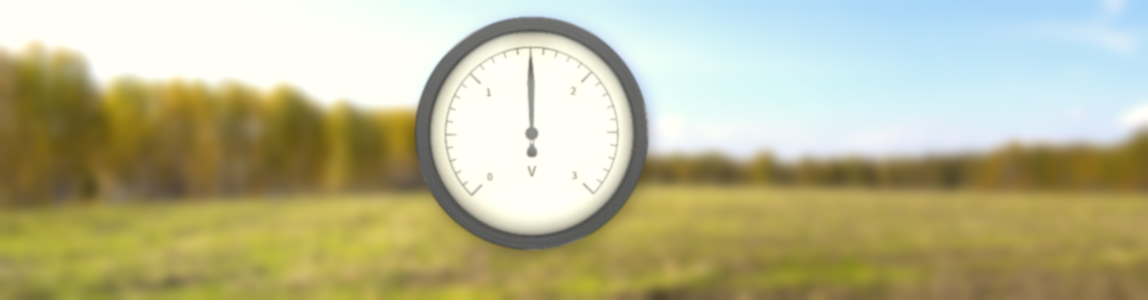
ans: {"value": 1.5, "unit": "V"}
